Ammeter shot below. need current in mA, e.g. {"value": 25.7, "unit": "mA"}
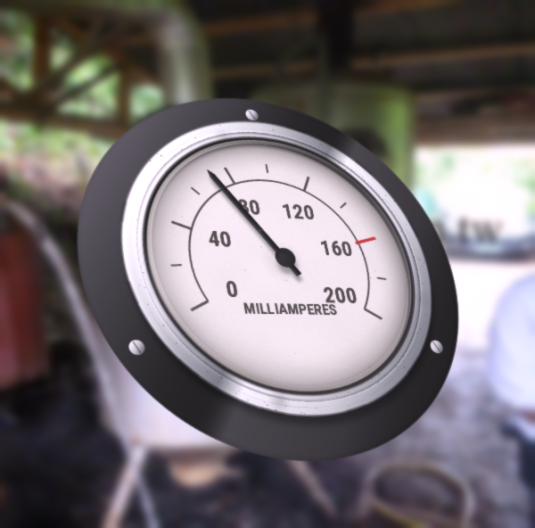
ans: {"value": 70, "unit": "mA"}
